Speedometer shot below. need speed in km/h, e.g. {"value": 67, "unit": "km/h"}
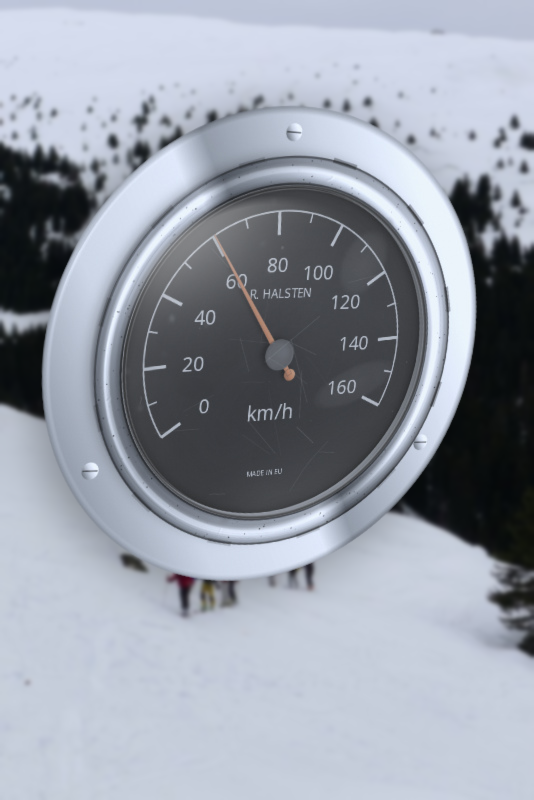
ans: {"value": 60, "unit": "km/h"}
